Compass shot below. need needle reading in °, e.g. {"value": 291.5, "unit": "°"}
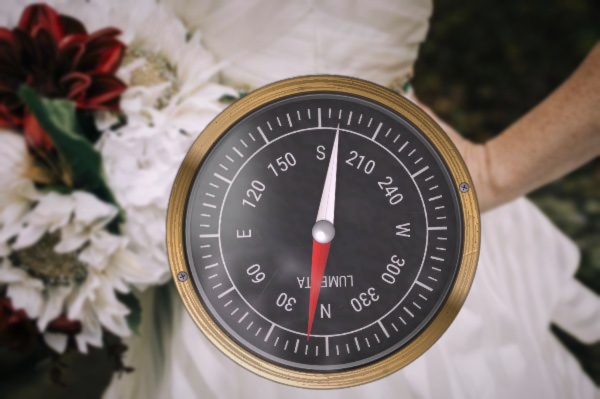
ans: {"value": 10, "unit": "°"}
